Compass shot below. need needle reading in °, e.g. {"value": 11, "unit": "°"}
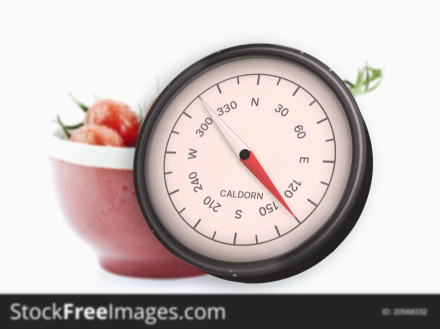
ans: {"value": 135, "unit": "°"}
